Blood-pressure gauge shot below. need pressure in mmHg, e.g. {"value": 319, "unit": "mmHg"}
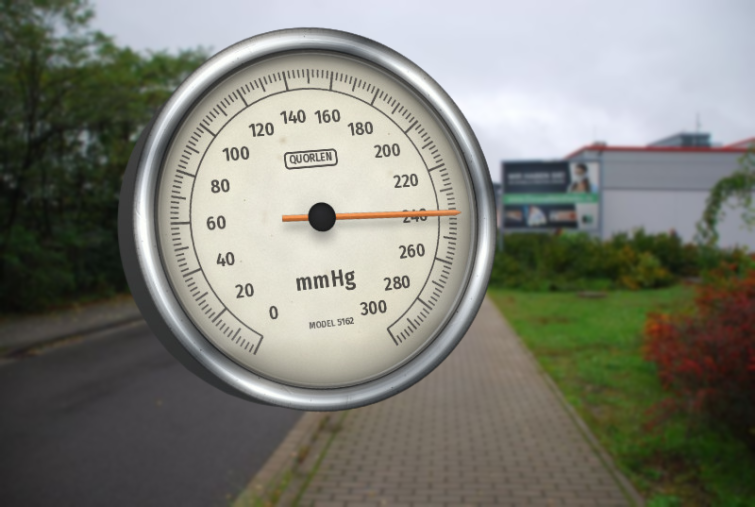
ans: {"value": 240, "unit": "mmHg"}
